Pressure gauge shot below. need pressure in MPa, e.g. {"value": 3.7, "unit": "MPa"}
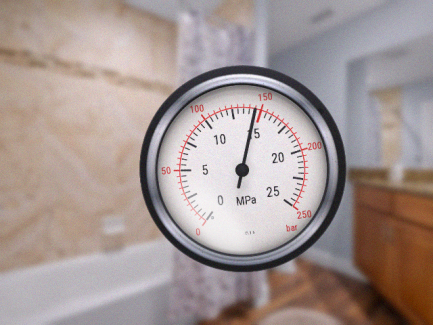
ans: {"value": 14.5, "unit": "MPa"}
